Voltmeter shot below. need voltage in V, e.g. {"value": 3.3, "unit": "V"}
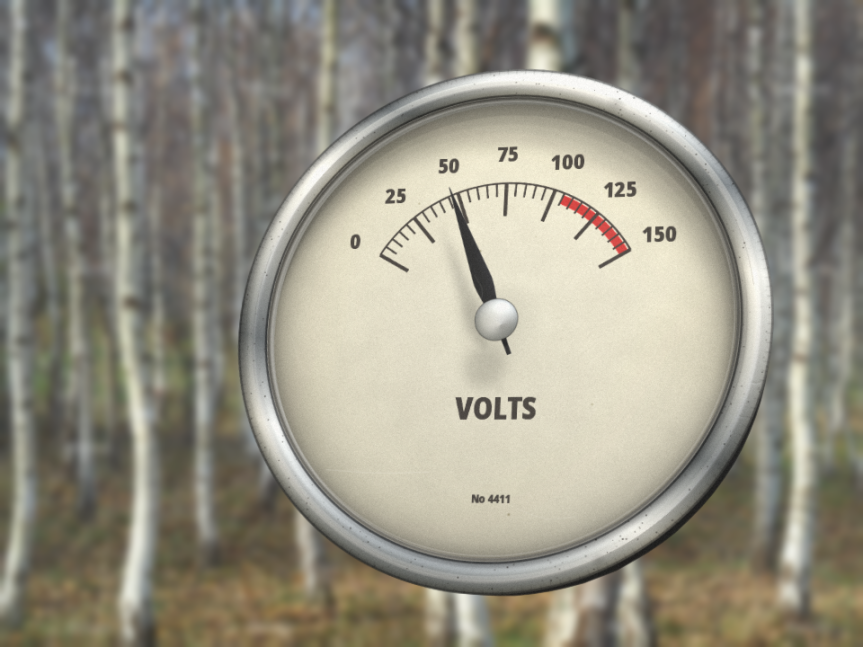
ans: {"value": 47.5, "unit": "V"}
